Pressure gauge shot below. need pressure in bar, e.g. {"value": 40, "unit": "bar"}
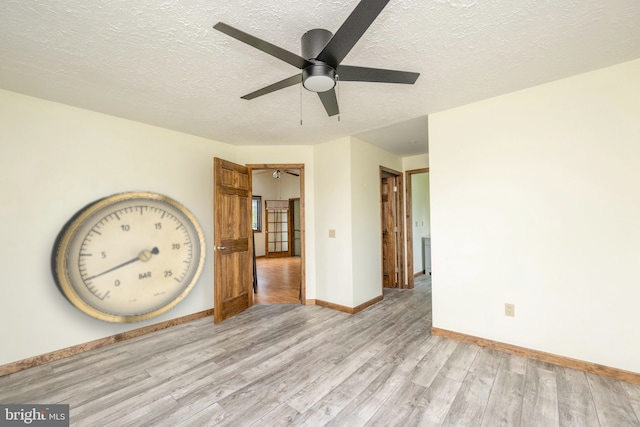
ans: {"value": 2.5, "unit": "bar"}
